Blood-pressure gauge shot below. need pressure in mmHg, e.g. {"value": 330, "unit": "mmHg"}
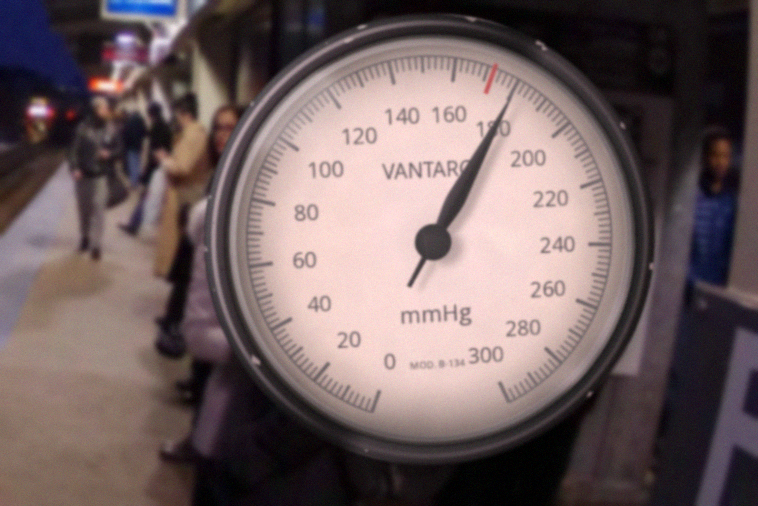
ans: {"value": 180, "unit": "mmHg"}
